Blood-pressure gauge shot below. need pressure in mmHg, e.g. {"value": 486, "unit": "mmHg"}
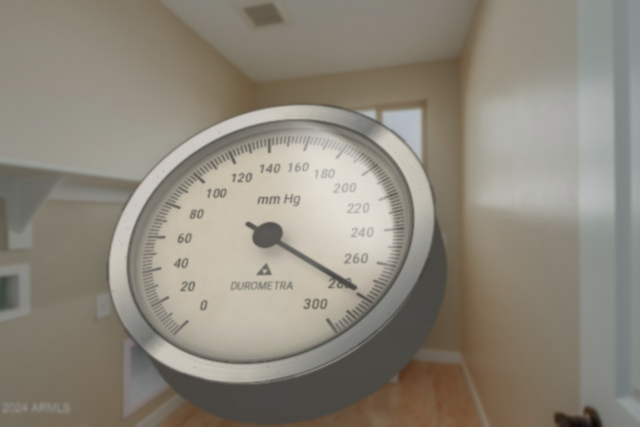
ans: {"value": 280, "unit": "mmHg"}
